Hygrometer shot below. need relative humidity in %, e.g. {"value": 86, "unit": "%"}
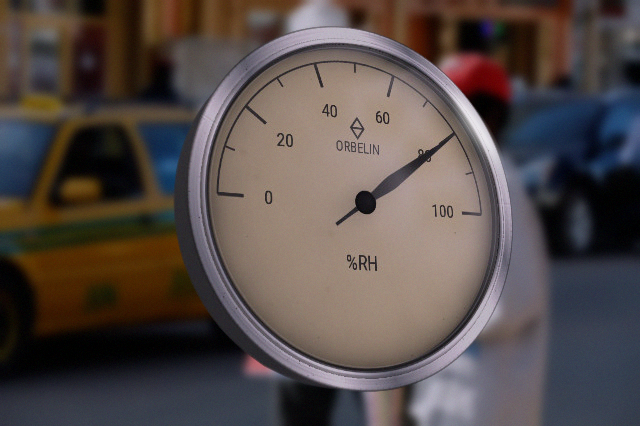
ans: {"value": 80, "unit": "%"}
